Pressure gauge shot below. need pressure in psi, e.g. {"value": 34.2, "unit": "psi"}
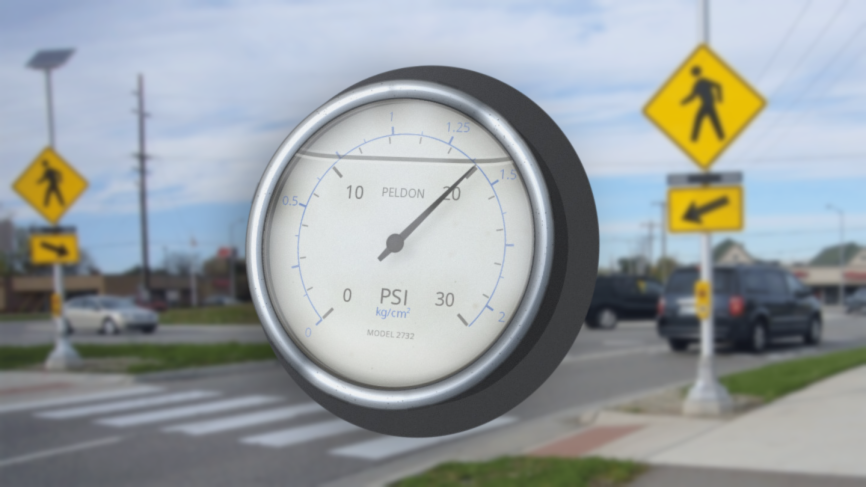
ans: {"value": 20, "unit": "psi"}
